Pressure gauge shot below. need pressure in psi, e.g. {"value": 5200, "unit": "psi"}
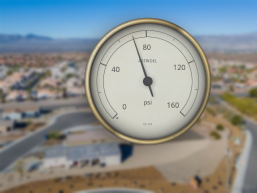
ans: {"value": 70, "unit": "psi"}
